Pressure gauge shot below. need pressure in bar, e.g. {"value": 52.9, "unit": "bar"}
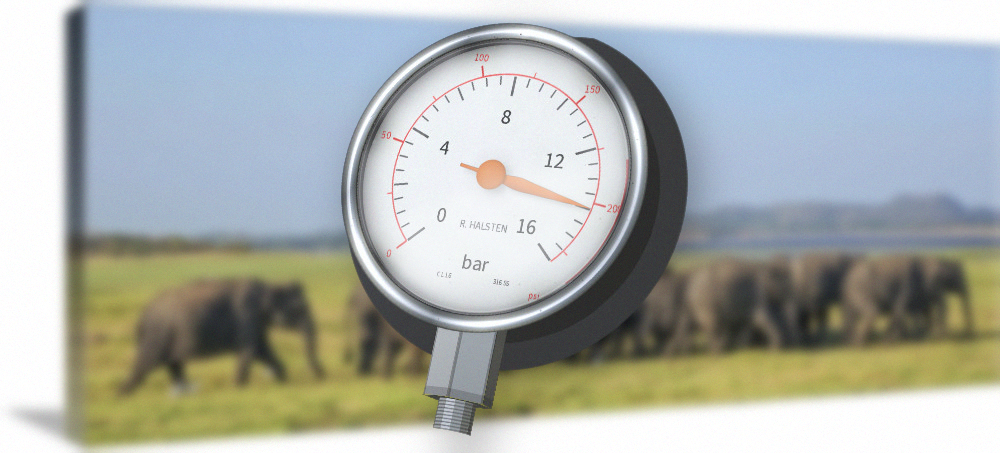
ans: {"value": 14, "unit": "bar"}
